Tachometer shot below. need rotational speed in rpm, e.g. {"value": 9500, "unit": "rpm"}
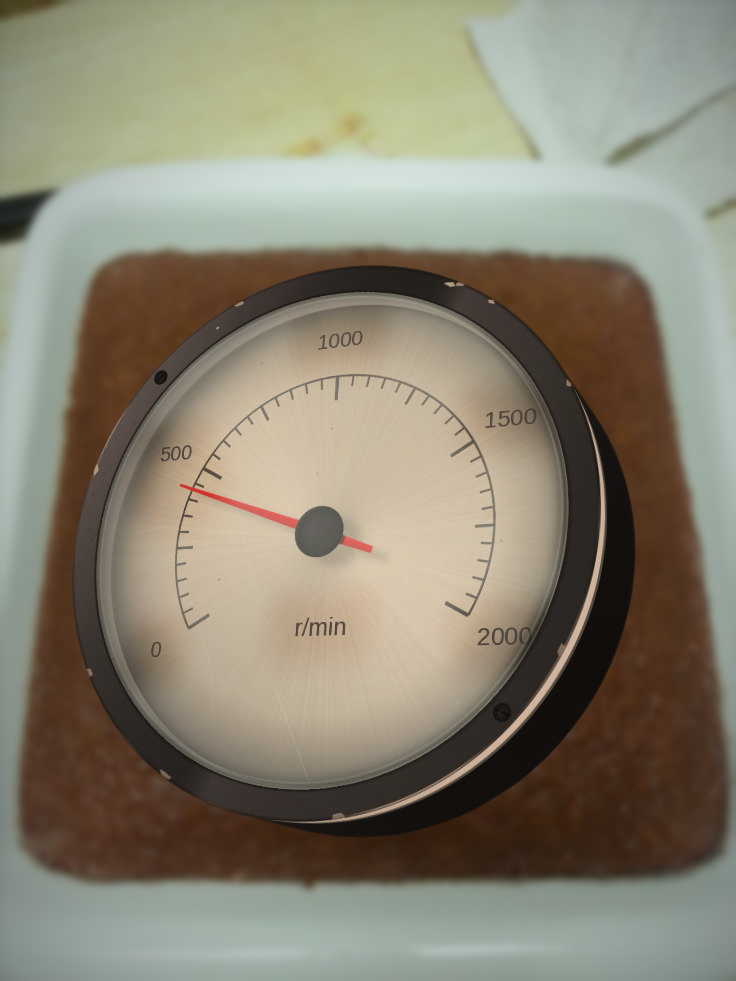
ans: {"value": 425, "unit": "rpm"}
